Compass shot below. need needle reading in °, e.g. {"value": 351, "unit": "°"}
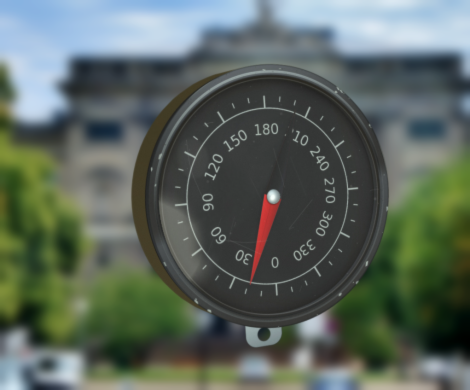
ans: {"value": 20, "unit": "°"}
